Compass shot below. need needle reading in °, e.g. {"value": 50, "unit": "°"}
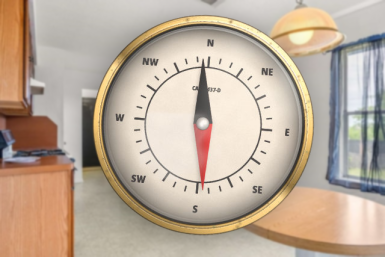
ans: {"value": 175, "unit": "°"}
